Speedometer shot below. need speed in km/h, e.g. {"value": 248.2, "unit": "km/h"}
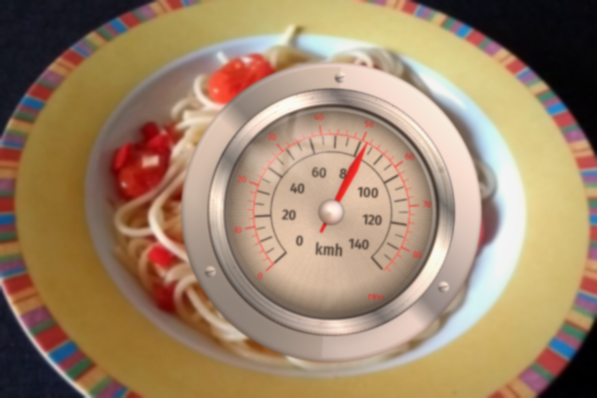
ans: {"value": 82.5, "unit": "km/h"}
